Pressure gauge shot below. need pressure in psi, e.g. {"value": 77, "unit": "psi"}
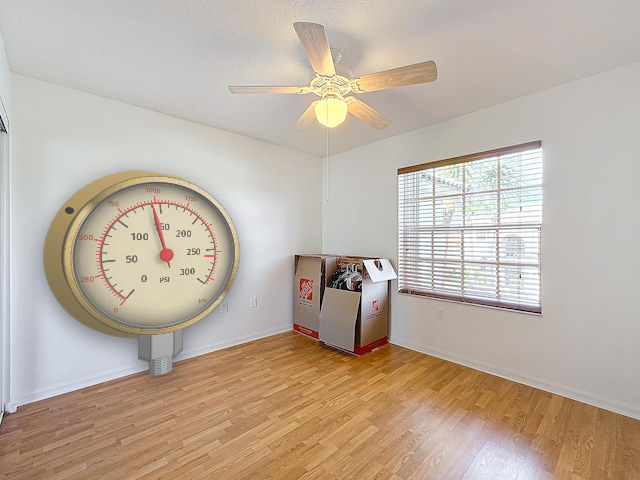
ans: {"value": 140, "unit": "psi"}
